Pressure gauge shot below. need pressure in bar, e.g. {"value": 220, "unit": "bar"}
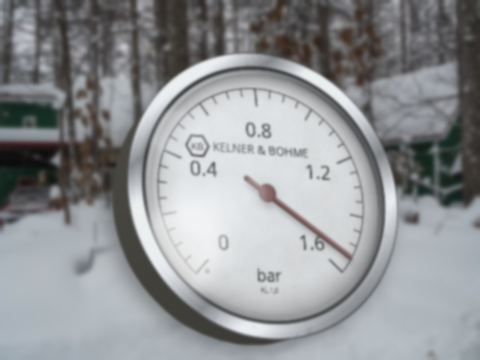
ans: {"value": 1.55, "unit": "bar"}
